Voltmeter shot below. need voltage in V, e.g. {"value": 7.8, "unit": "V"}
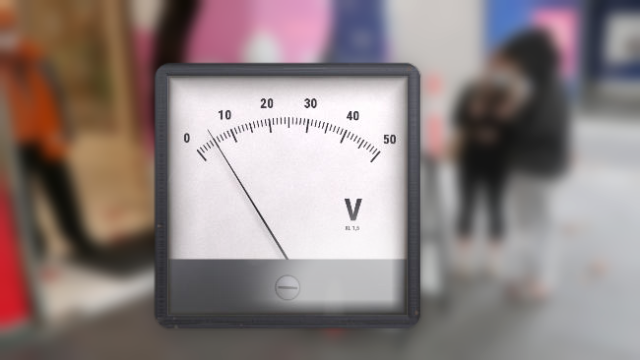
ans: {"value": 5, "unit": "V"}
